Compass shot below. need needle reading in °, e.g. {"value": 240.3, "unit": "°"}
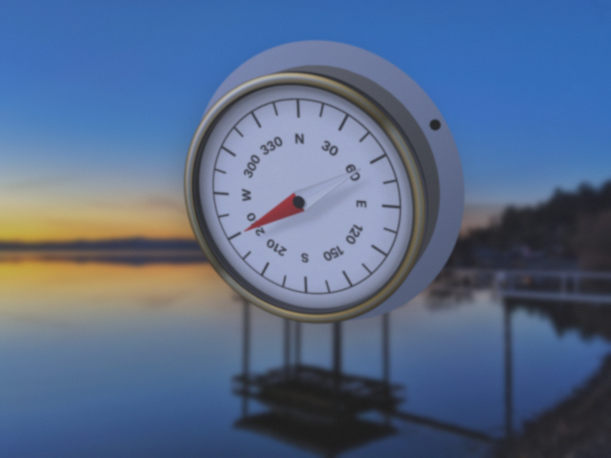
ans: {"value": 240, "unit": "°"}
